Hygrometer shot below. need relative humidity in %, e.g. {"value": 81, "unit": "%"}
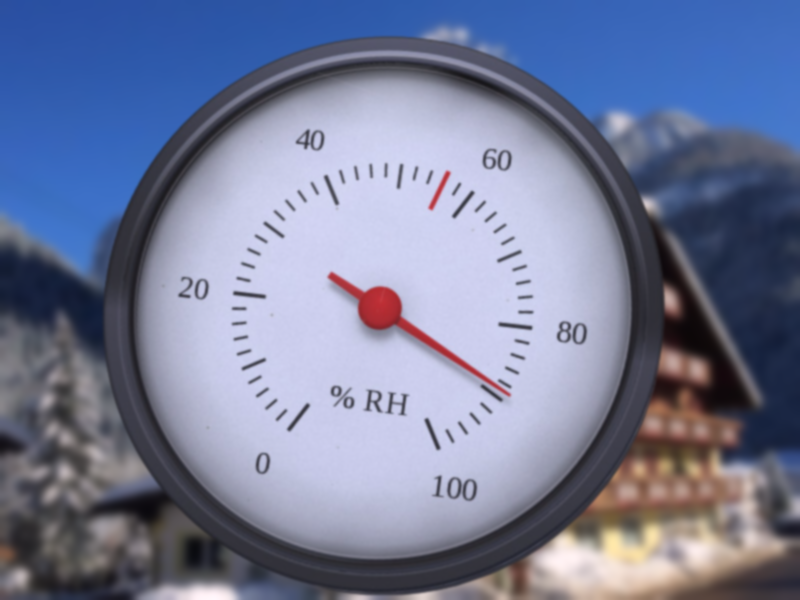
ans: {"value": 89, "unit": "%"}
